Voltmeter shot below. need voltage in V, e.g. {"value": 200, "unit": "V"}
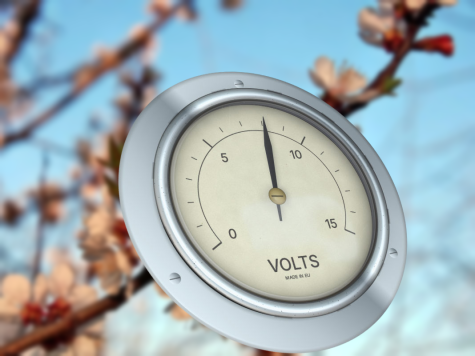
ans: {"value": 8, "unit": "V"}
